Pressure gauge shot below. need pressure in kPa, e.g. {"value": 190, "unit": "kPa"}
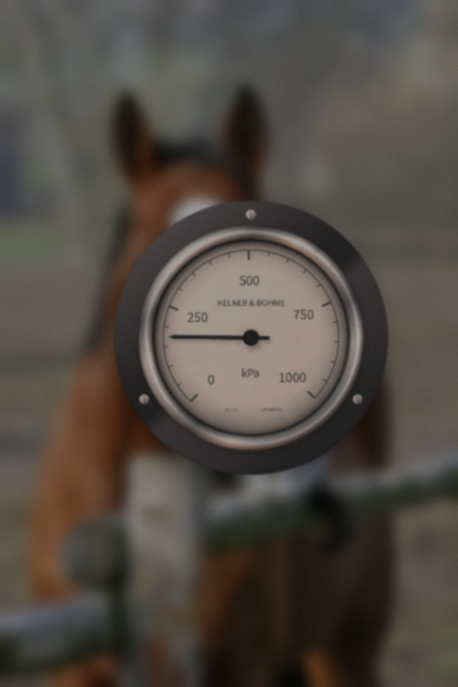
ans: {"value": 175, "unit": "kPa"}
